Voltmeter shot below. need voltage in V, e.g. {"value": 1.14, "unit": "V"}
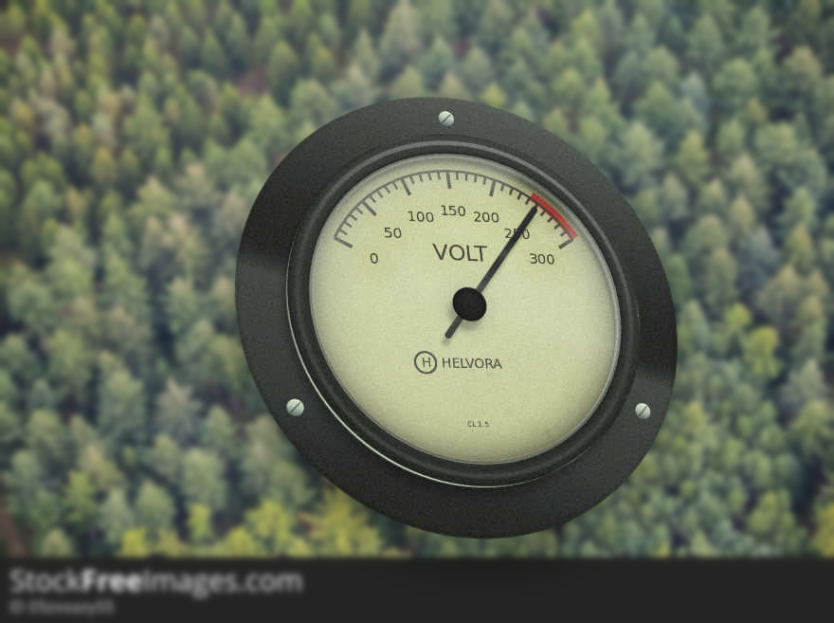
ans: {"value": 250, "unit": "V"}
